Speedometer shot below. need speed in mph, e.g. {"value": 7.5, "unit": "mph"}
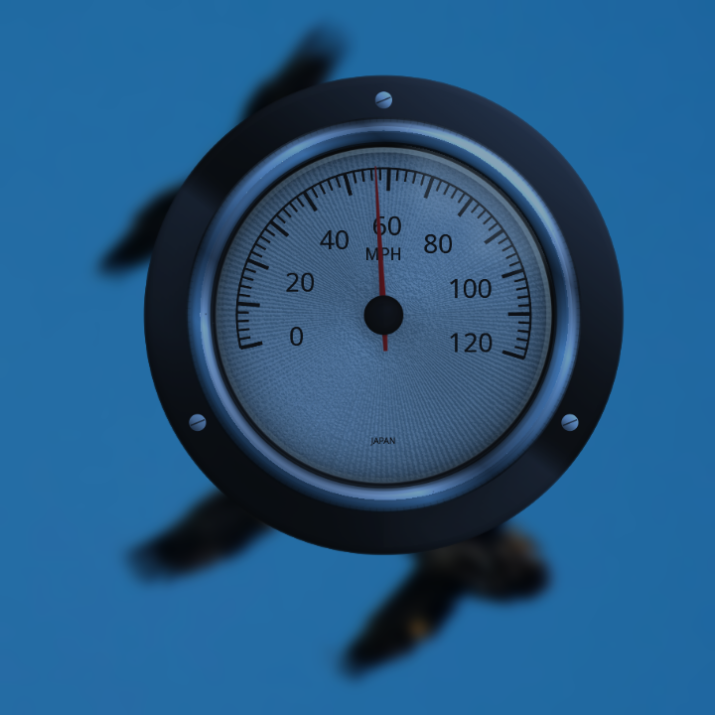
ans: {"value": 57, "unit": "mph"}
